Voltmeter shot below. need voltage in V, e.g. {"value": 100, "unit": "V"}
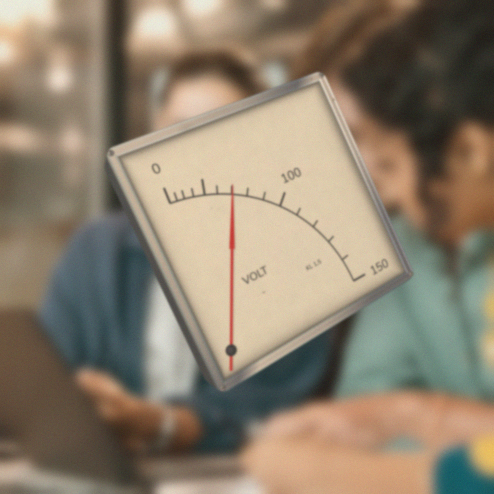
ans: {"value": 70, "unit": "V"}
